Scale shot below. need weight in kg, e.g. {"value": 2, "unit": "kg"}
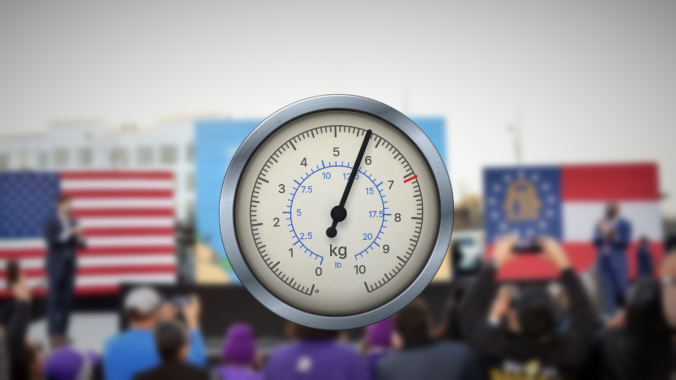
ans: {"value": 5.7, "unit": "kg"}
